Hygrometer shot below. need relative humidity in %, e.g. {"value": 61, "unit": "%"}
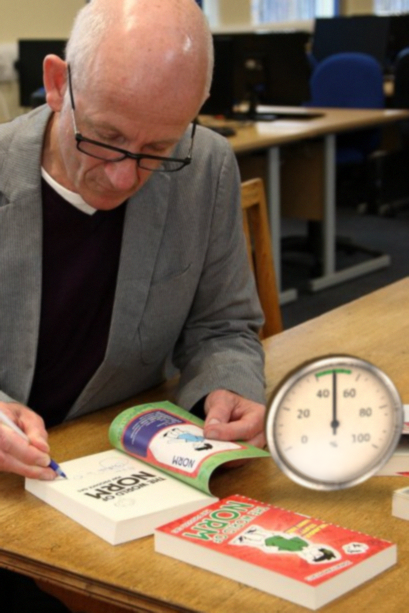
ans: {"value": 48, "unit": "%"}
